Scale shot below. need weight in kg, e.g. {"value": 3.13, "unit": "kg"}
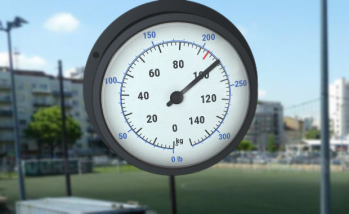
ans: {"value": 100, "unit": "kg"}
